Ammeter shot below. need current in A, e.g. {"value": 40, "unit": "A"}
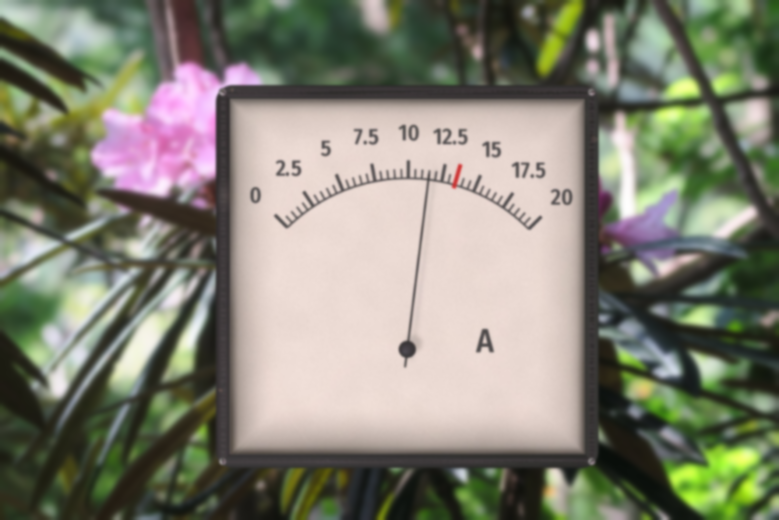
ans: {"value": 11.5, "unit": "A"}
